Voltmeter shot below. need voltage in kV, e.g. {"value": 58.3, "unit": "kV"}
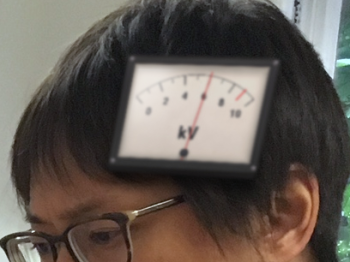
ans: {"value": 6, "unit": "kV"}
